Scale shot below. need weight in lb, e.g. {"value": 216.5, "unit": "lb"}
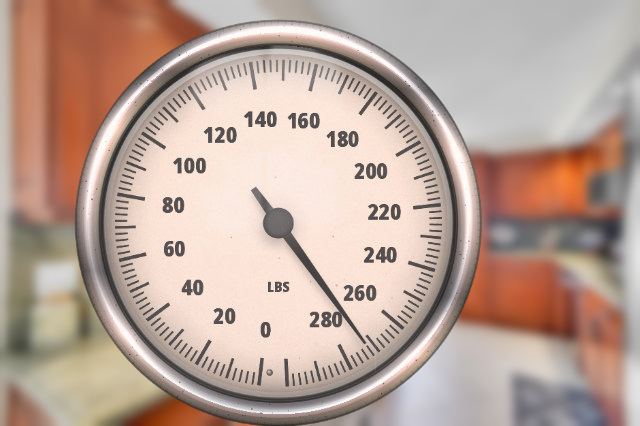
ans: {"value": 272, "unit": "lb"}
